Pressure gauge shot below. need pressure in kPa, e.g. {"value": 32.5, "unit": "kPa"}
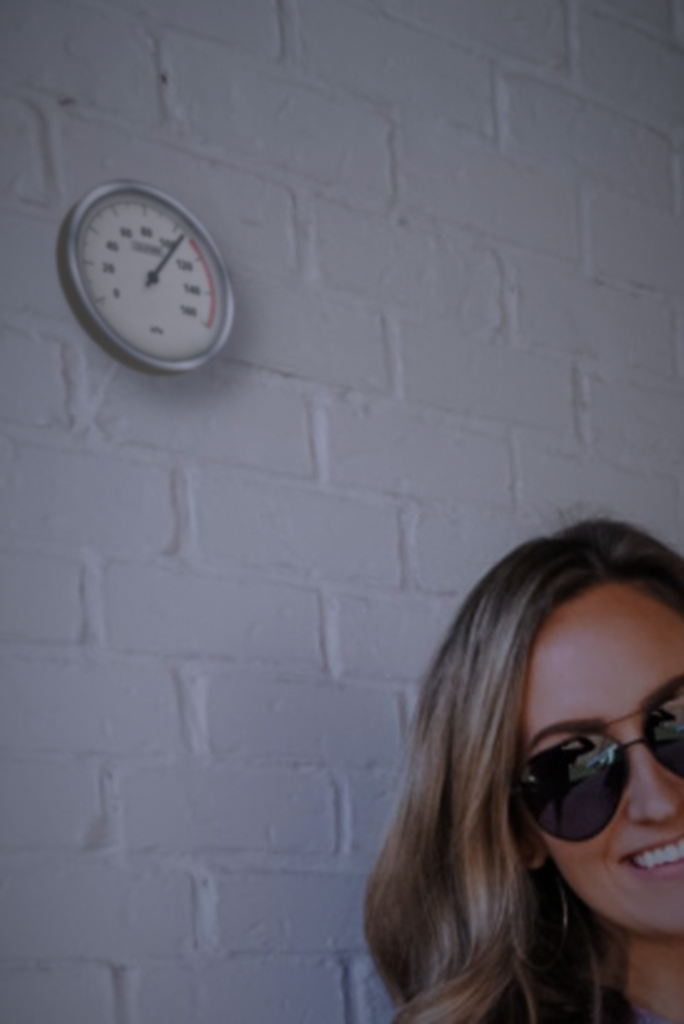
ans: {"value": 105, "unit": "kPa"}
